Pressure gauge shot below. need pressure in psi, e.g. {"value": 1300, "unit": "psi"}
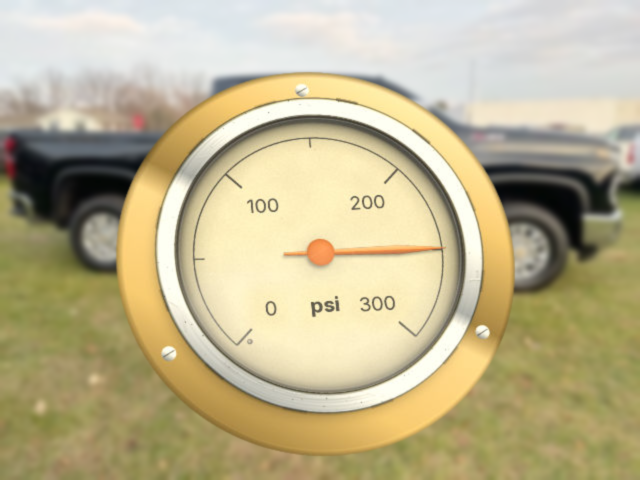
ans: {"value": 250, "unit": "psi"}
